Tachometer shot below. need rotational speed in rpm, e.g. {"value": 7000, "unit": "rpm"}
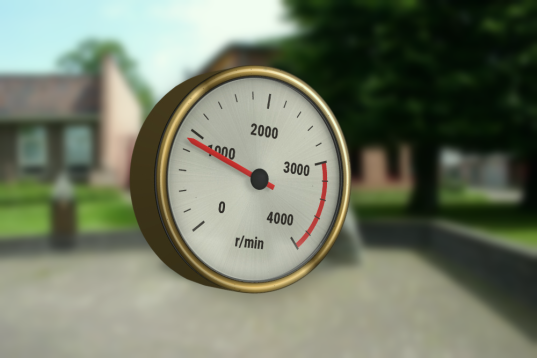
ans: {"value": 900, "unit": "rpm"}
